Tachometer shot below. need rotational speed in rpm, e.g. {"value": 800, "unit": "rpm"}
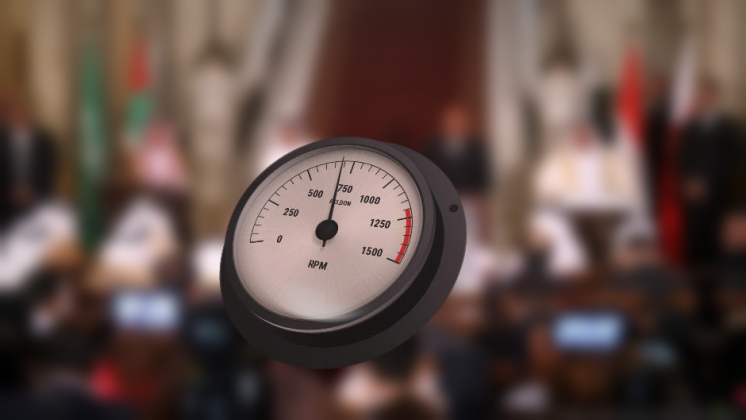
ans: {"value": 700, "unit": "rpm"}
